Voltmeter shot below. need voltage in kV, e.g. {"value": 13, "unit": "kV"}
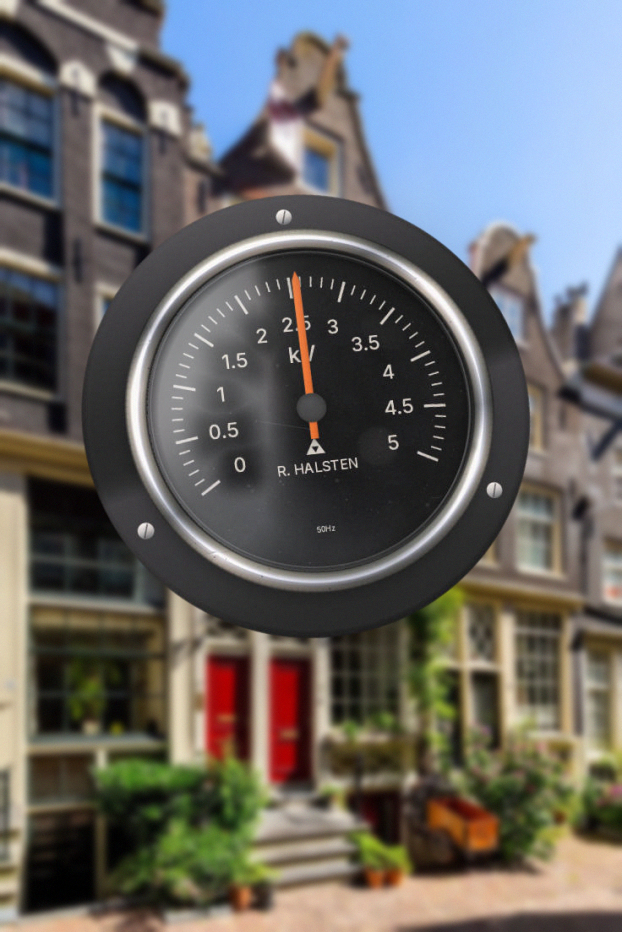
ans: {"value": 2.55, "unit": "kV"}
